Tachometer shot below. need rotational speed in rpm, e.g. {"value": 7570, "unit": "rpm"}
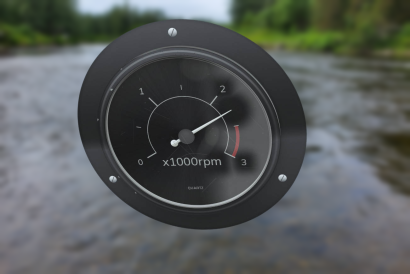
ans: {"value": 2250, "unit": "rpm"}
